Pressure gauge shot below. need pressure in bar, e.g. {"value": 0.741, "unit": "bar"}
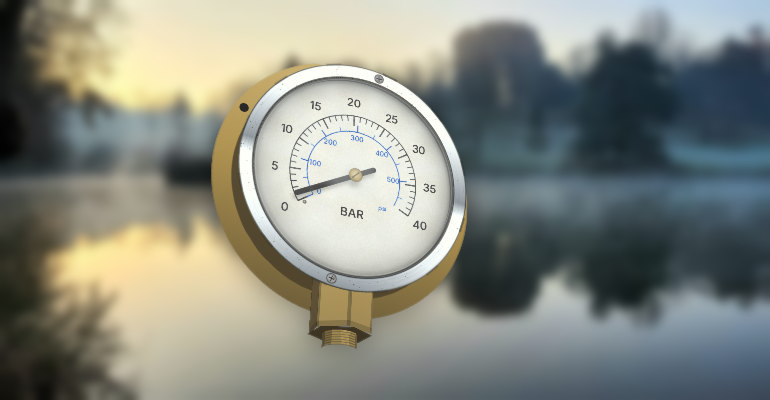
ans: {"value": 1, "unit": "bar"}
